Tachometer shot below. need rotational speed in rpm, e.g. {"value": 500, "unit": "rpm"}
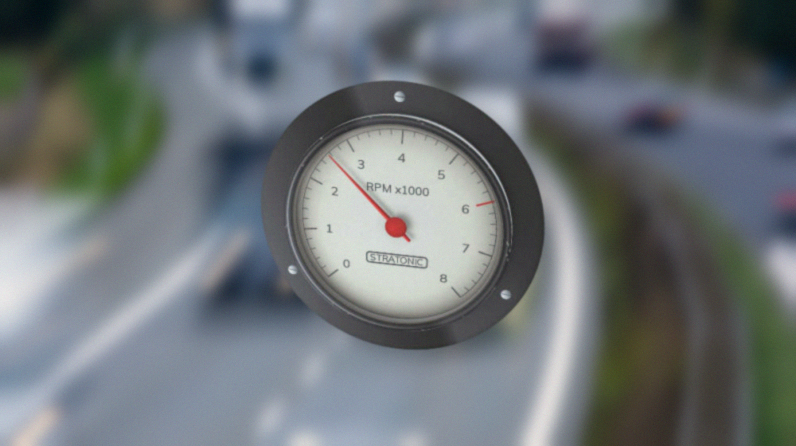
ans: {"value": 2600, "unit": "rpm"}
